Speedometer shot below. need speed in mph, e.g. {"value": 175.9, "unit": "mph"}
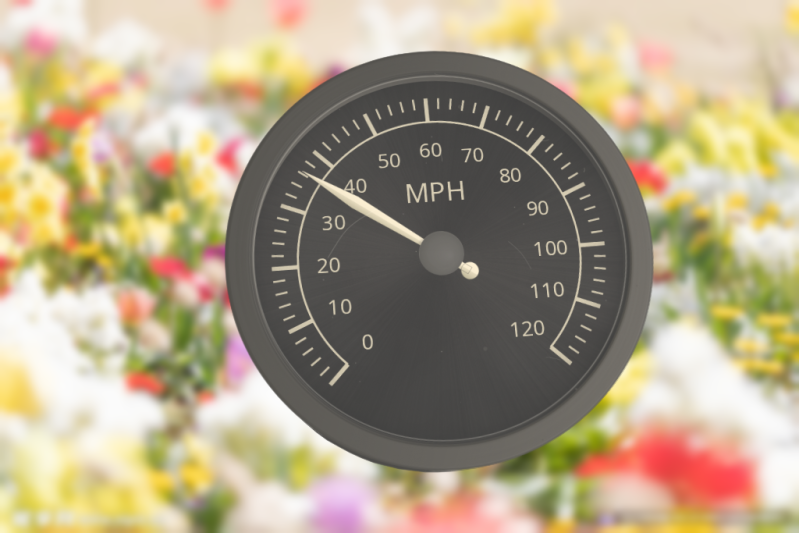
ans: {"value": 36, "unit": "mph"}
